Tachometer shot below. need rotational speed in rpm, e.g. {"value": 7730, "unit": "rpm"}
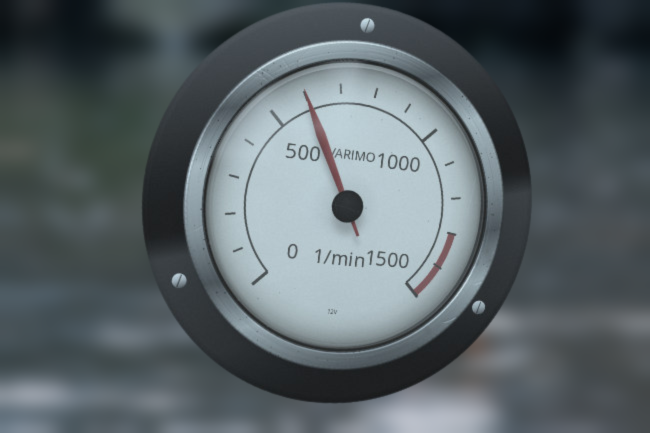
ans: {"value": 600, "unit": "rpm"}
